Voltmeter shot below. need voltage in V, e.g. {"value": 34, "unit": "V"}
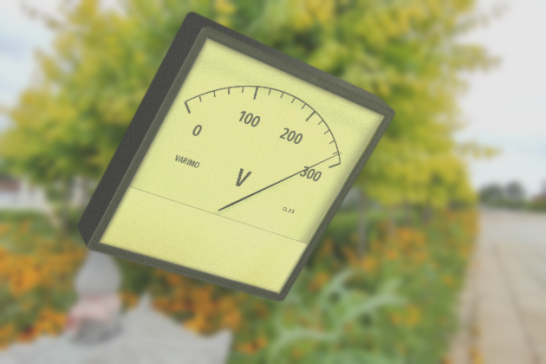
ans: {"value": 280, "unit": "V"}
